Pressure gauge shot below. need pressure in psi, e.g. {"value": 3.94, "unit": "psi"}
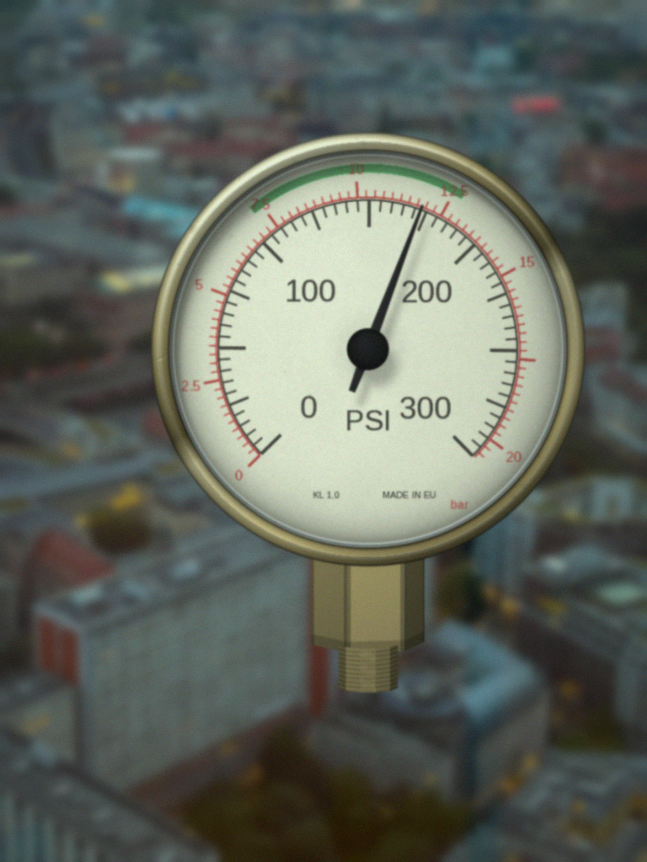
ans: {"value": 172.5, "unit": "psi"}
